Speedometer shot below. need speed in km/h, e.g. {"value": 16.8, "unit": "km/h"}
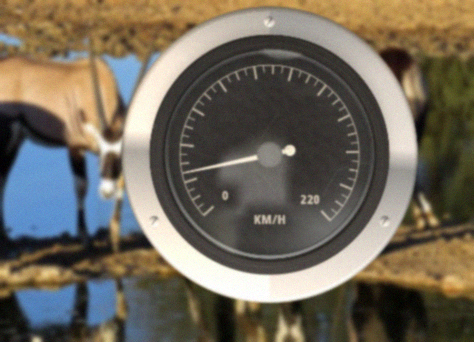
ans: {"value": 25, "unit": "km/h"}
